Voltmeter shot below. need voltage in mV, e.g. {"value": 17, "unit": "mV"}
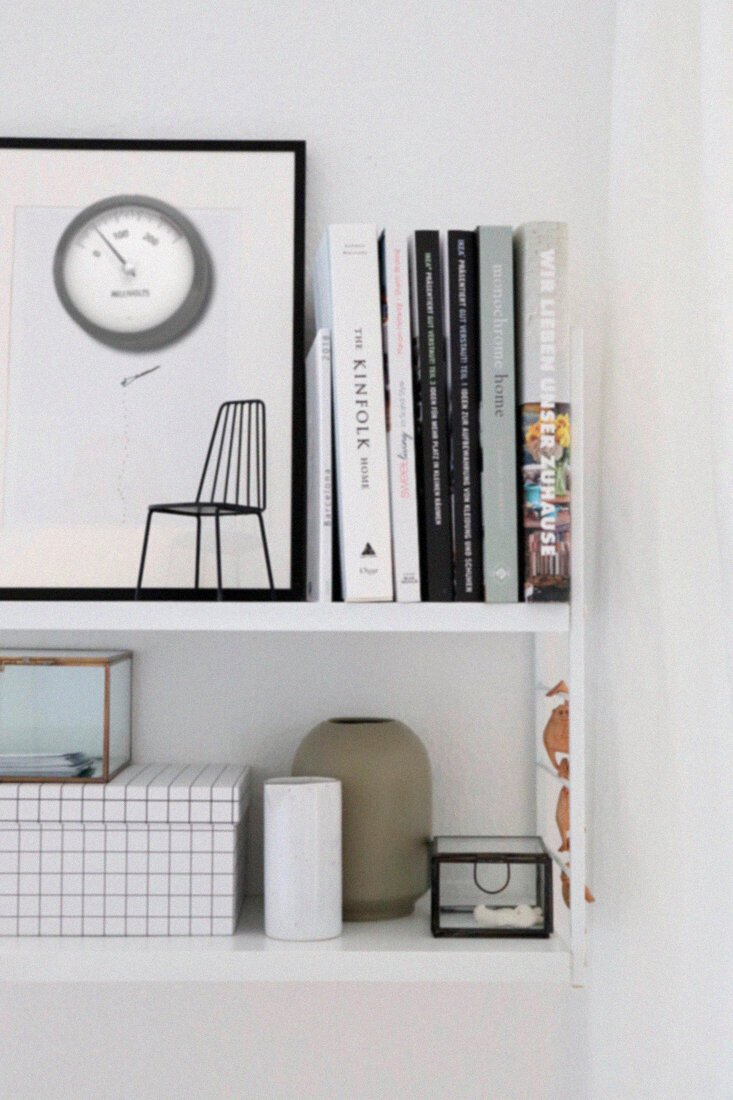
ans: {"value": 50, "unit": "mV"}
